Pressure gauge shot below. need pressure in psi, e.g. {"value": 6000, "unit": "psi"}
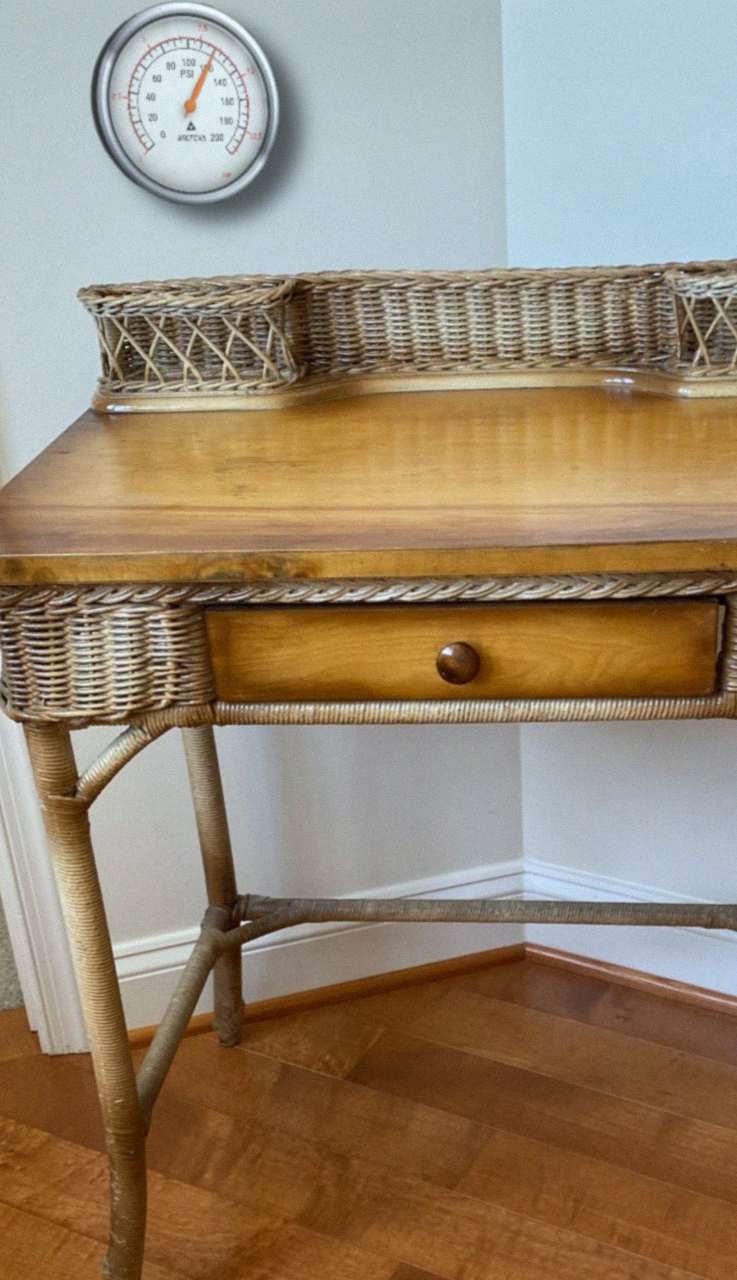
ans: {"value": 120, "unit": "psi"}
